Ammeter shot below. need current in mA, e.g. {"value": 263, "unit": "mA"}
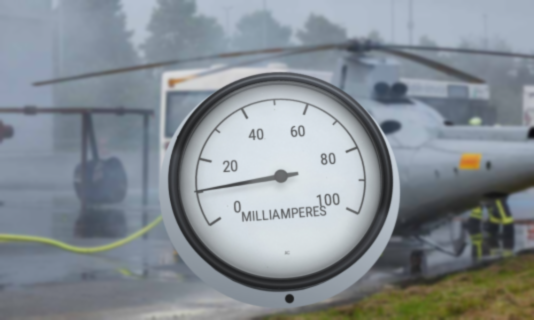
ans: {"value": 10, "unit": "mA"}
